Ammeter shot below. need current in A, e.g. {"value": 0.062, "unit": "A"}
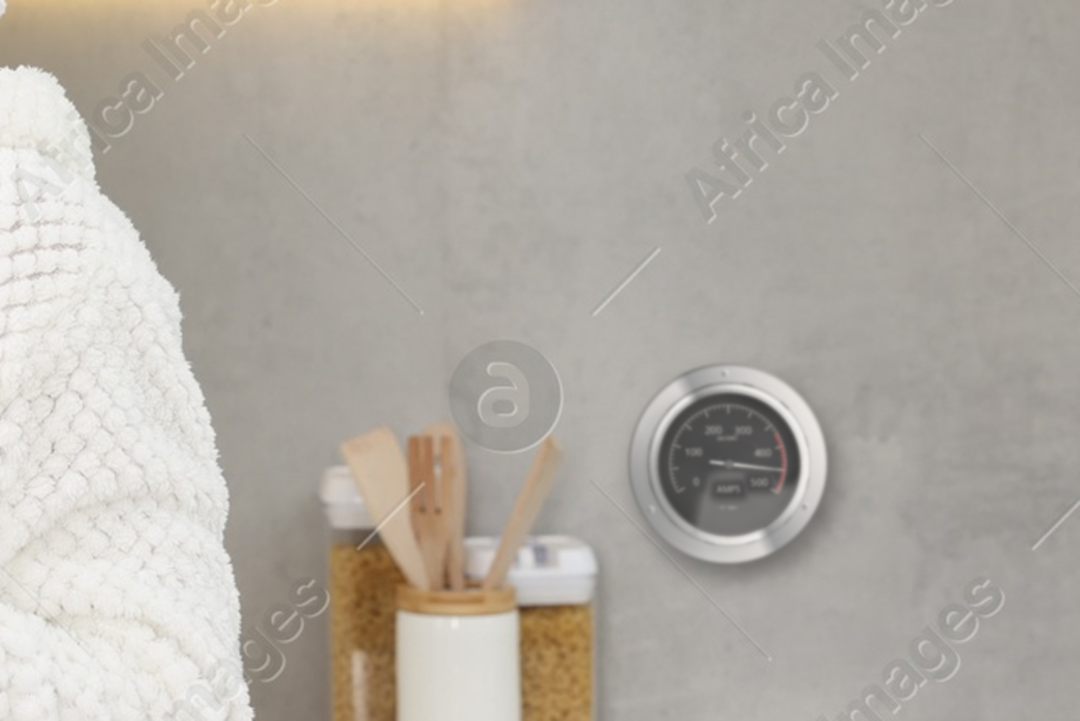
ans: {"value": 450, "unit": "A"}
